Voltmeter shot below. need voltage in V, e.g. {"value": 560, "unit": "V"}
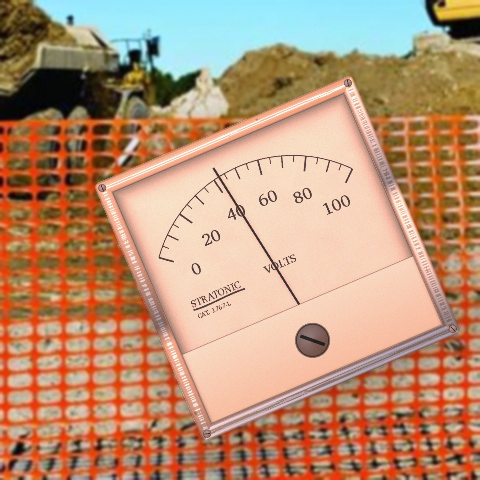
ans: {"value": 42.5, "unit": "V"}
